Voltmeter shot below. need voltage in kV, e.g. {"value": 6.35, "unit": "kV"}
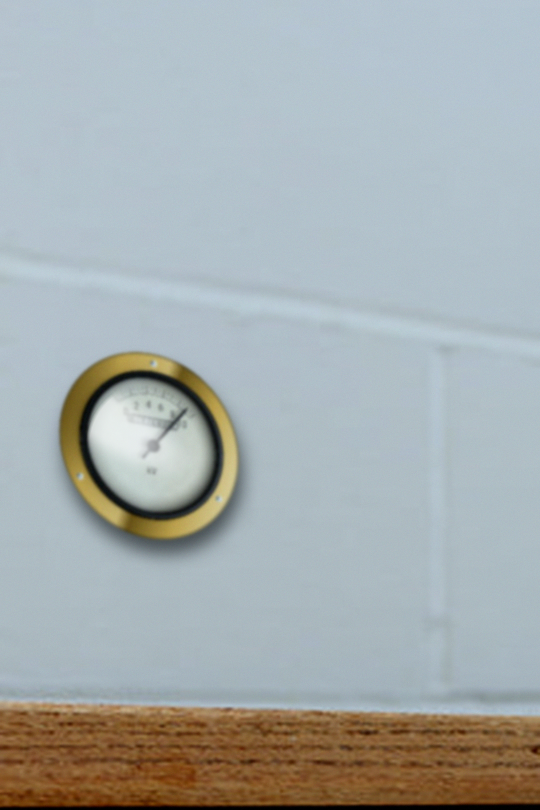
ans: {"value": 9, "unit": "kV"}
